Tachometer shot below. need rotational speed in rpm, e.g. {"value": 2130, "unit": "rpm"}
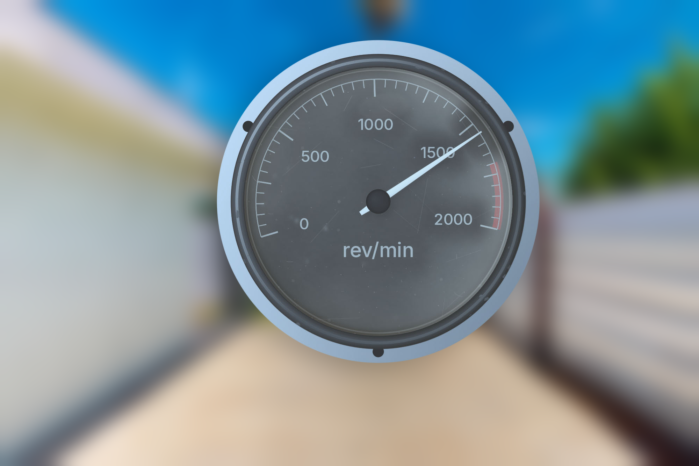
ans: {"value": 1550, "unit": "rpm"}
